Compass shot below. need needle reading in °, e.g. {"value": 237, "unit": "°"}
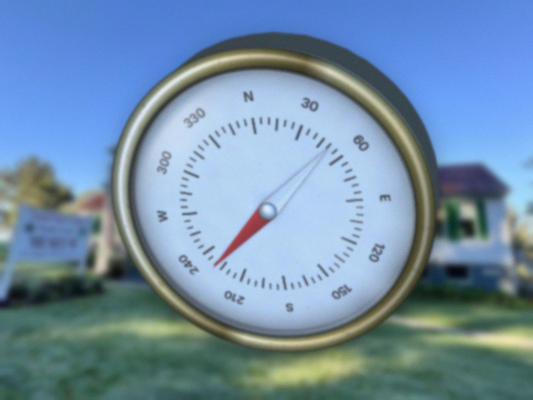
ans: {"value": 230, "unit": "°"}
